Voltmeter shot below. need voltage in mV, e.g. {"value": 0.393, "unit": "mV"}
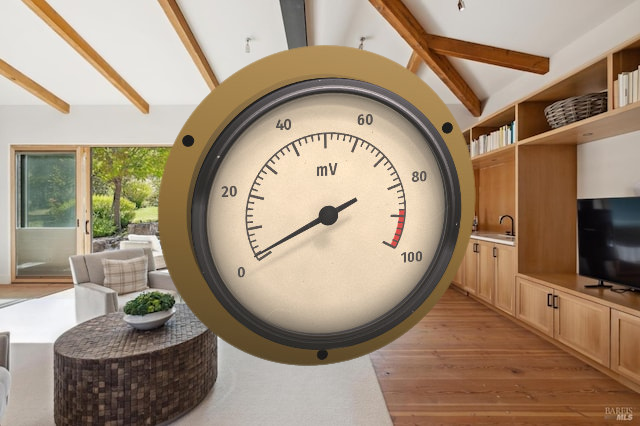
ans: {"value": 2, "unit": "mV"}
